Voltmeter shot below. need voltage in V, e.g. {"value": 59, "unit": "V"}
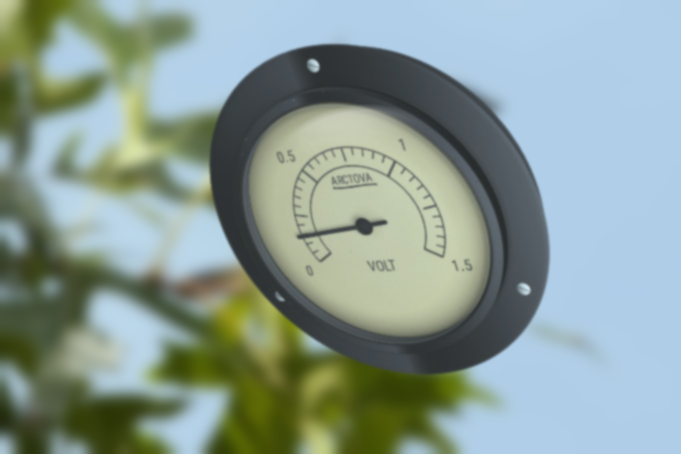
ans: {"value": 0.15, "unit": "V"}
